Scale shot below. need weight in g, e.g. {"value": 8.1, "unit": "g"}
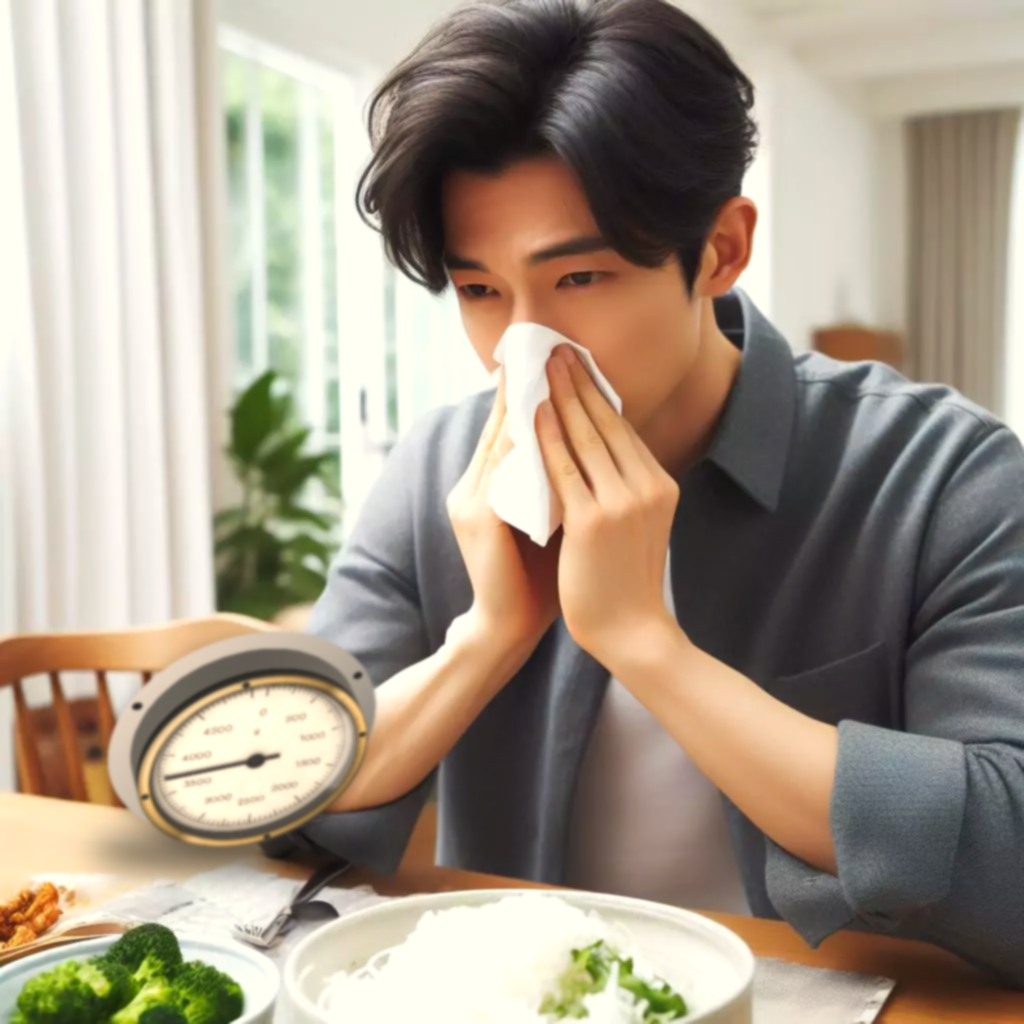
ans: {"value": 3750, "unit": "g"}
